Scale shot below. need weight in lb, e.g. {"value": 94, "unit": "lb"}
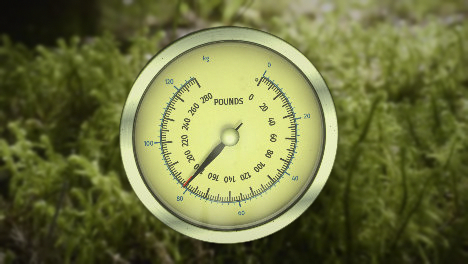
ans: {"value": 180, "unit": "lb"}
